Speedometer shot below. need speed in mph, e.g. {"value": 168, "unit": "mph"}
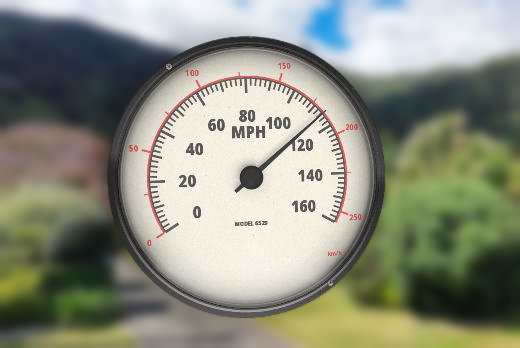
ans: {"value": 114, "unit": "mph"}
